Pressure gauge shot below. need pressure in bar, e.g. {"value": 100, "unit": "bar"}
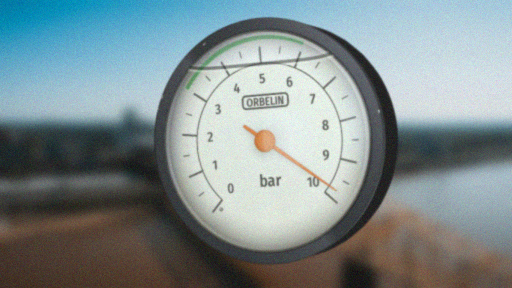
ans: {"value": 9.75, "unit": "bar"}
